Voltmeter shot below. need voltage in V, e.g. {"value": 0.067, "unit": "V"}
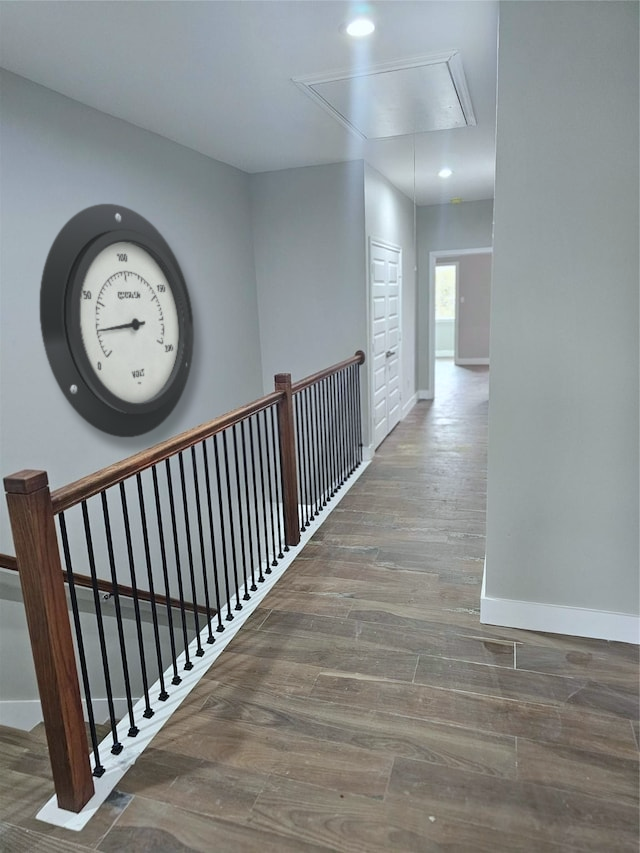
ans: {"value": 25, "unit": "V"}
